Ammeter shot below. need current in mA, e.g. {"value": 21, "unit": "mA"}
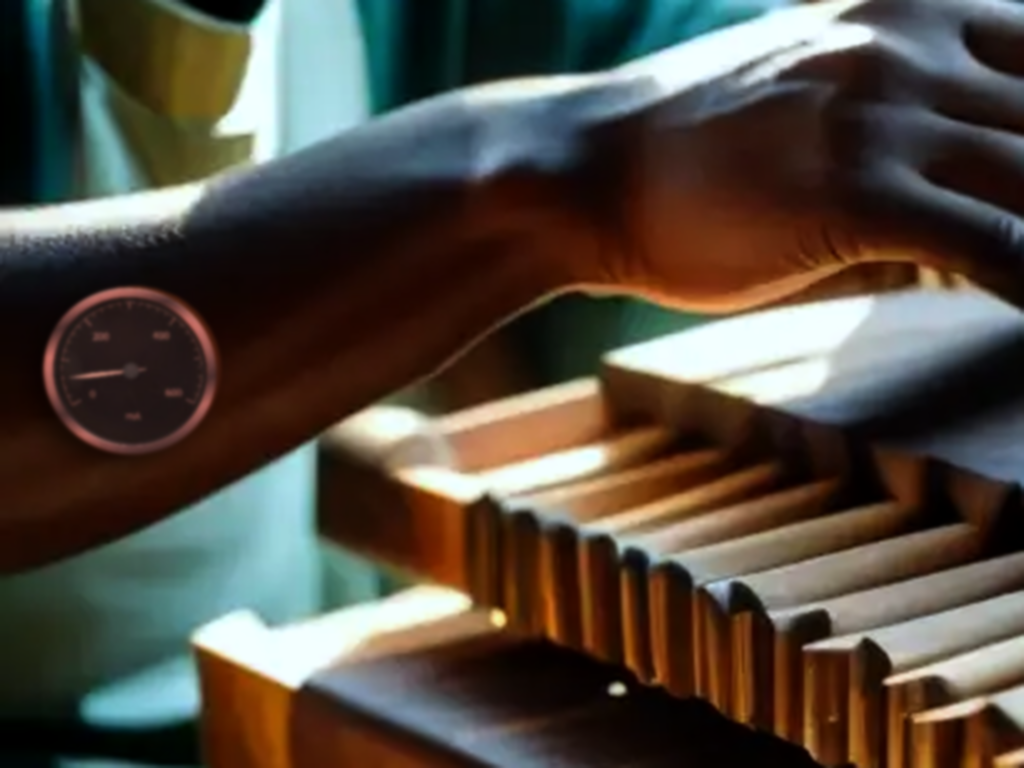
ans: {"value": 60, "unit": "mA"}
